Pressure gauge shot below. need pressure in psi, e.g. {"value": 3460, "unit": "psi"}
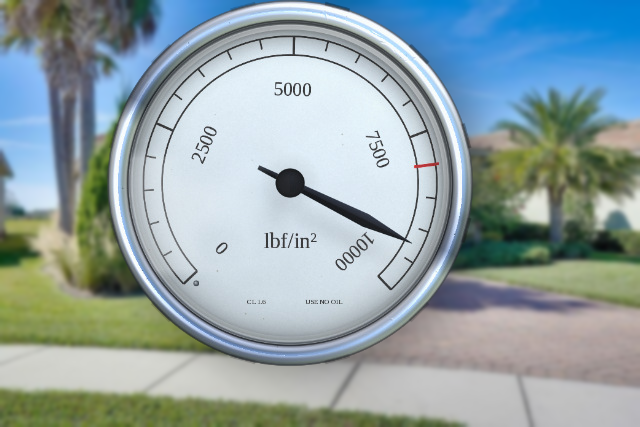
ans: {"value": 9250, "unit": "psi"}
